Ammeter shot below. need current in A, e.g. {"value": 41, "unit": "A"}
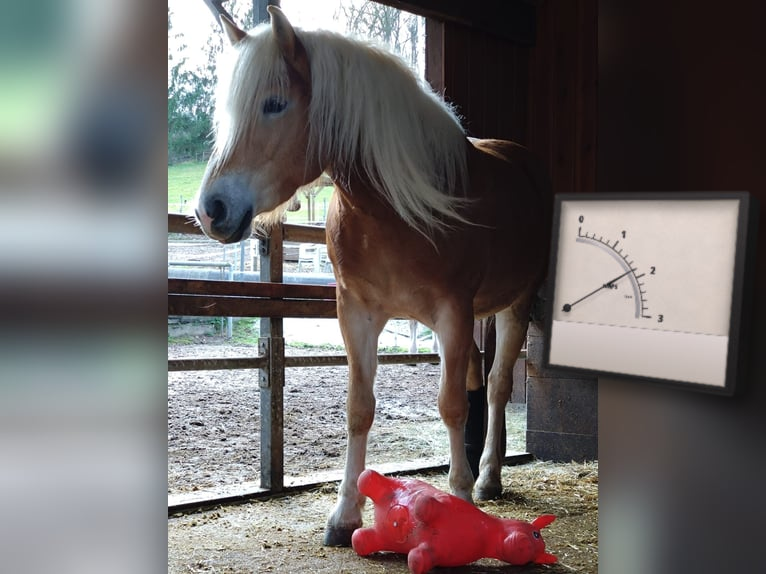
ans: {"value": 1.8, "unit": "A"}
